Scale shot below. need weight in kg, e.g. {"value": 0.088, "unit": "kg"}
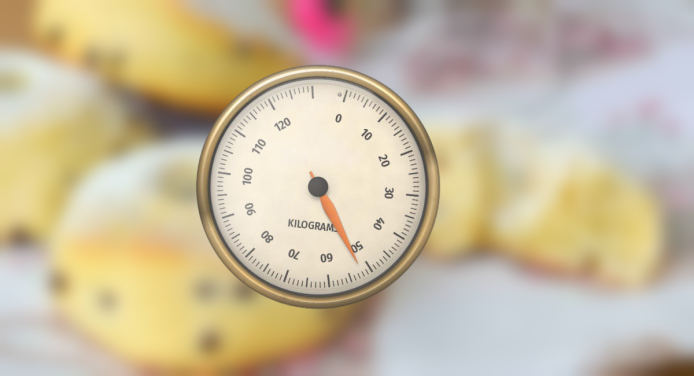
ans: {"value": 52, "unit": "kg"}
